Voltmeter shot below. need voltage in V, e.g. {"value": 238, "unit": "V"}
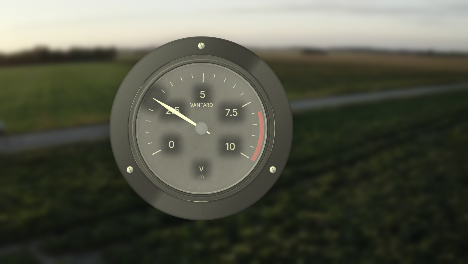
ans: {"value": 2.5, "unit": "V"}
